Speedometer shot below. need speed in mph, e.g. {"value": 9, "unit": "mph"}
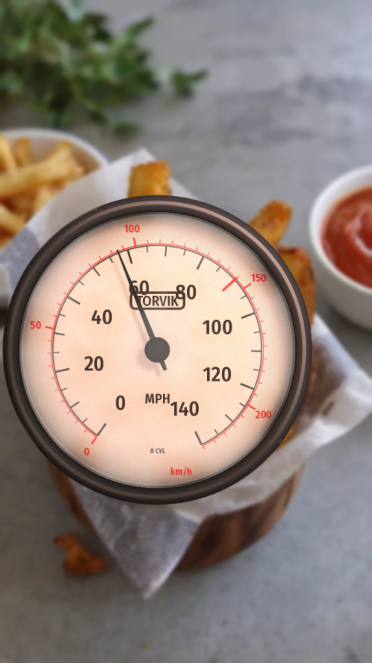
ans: {"value": 57.5, "unit": "mph"}
